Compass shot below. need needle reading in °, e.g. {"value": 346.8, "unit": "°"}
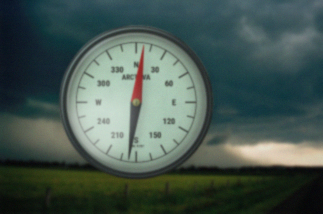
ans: {"value": 7.5, "unit": "°"}
